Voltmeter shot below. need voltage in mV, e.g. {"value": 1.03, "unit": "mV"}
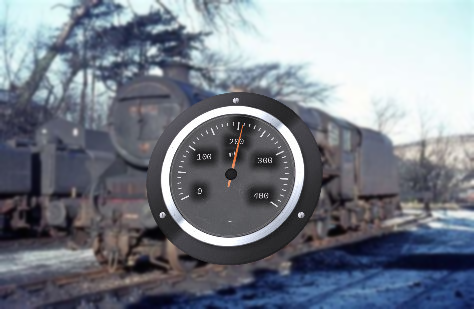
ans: {"value": 210, "unit": "mV"}
